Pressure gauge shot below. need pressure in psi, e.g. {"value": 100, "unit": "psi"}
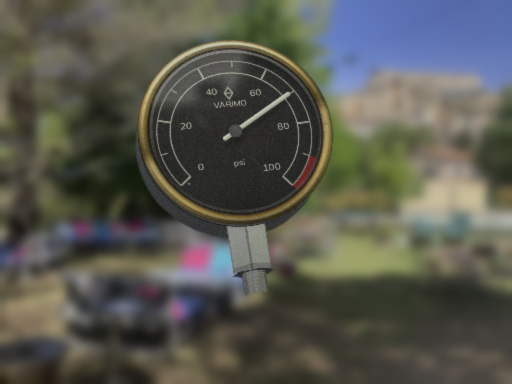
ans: {"value": 70, "unit": "psi"}
